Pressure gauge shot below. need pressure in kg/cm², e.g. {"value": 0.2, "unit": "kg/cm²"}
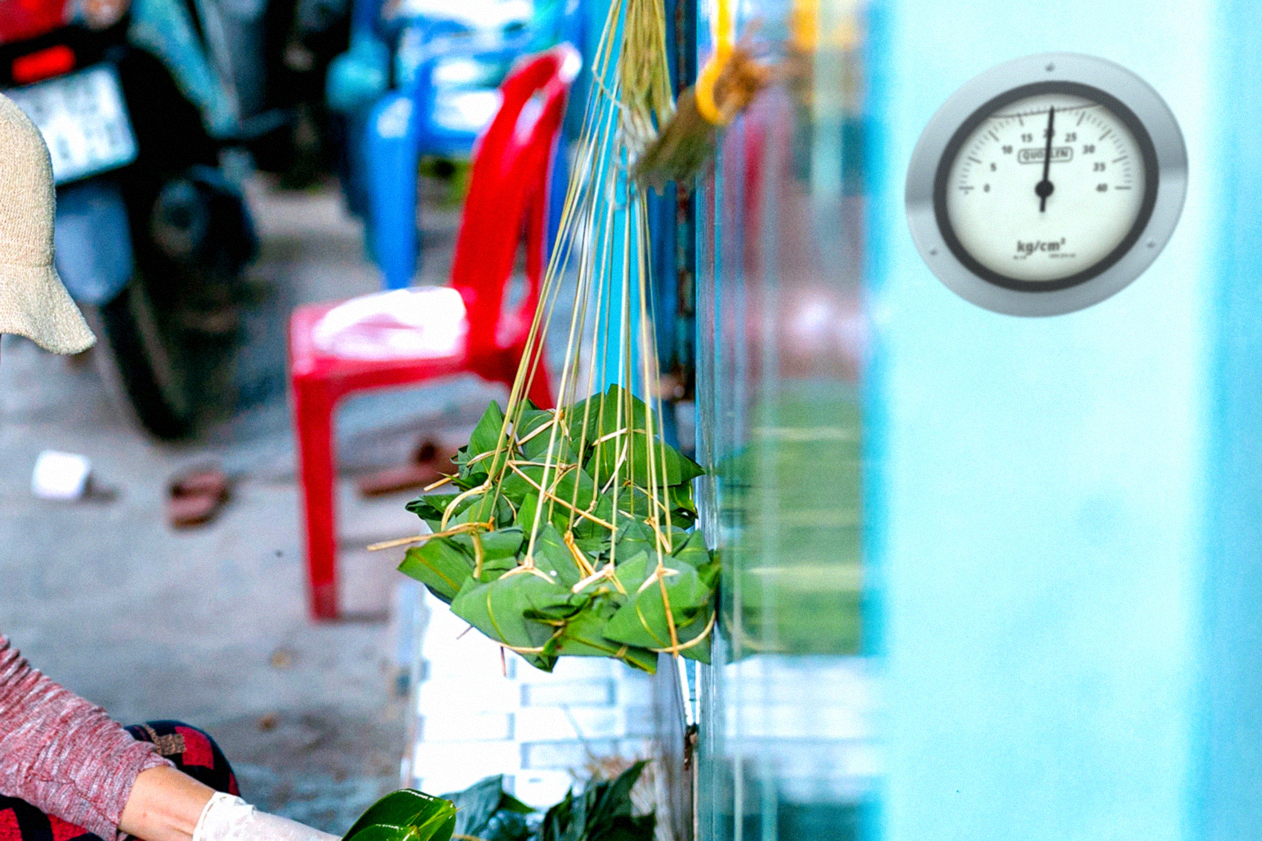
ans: {"value": 20, "unit": "kg/cm²"}
